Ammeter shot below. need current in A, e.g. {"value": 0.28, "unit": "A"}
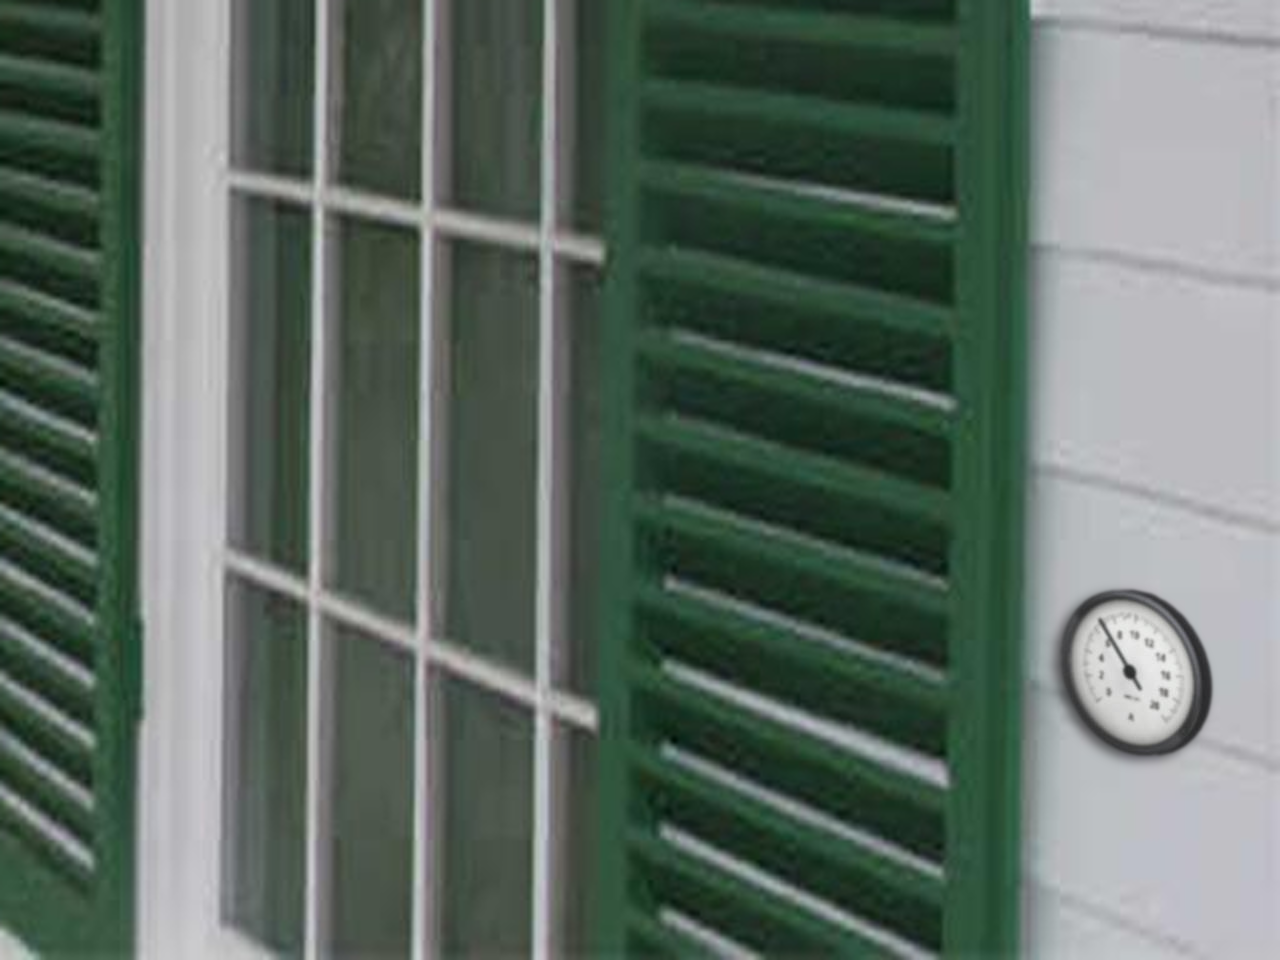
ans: {"value": 7, "unit": "A"}
